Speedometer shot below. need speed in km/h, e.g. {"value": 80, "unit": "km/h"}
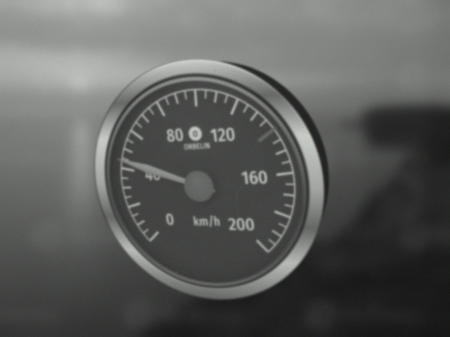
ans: {"value": 45, "unit": "km/h"}
